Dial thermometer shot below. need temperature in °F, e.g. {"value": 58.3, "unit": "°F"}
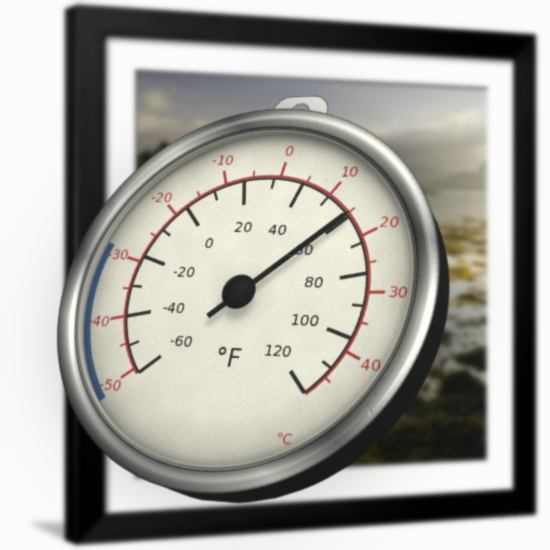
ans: {"value": 60, "unit": "°F"}
